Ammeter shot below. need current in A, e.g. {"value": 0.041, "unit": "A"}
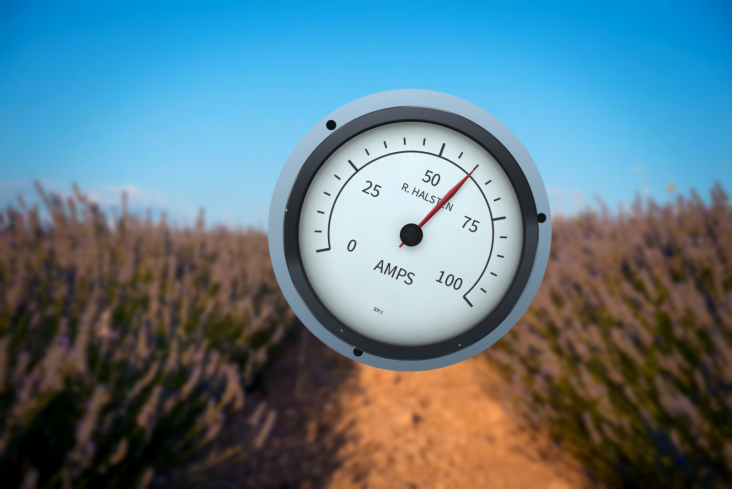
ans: {"value": 60, "unit": "A"}
